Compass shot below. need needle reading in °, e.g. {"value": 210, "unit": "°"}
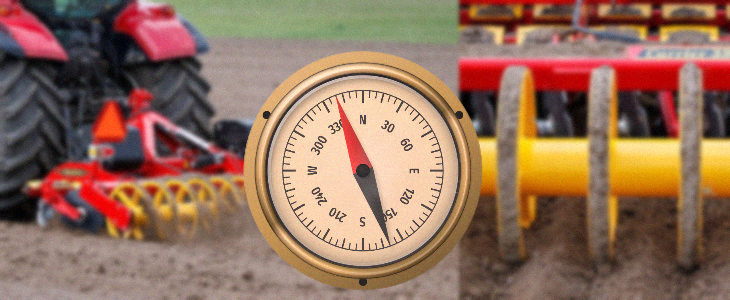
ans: {"value": 340, "unit": "°"}
